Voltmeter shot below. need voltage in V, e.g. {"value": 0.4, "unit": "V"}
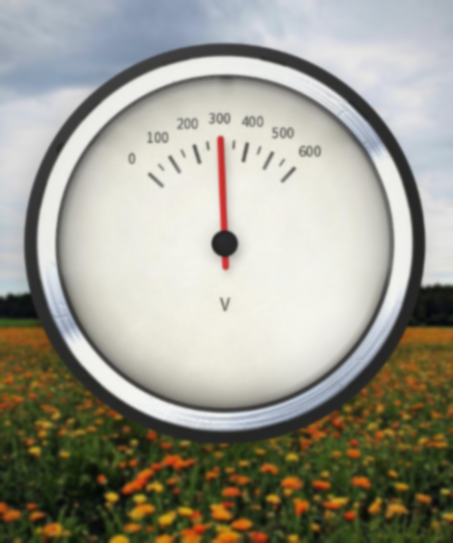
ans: {"value": 300, "unit": "V"}
